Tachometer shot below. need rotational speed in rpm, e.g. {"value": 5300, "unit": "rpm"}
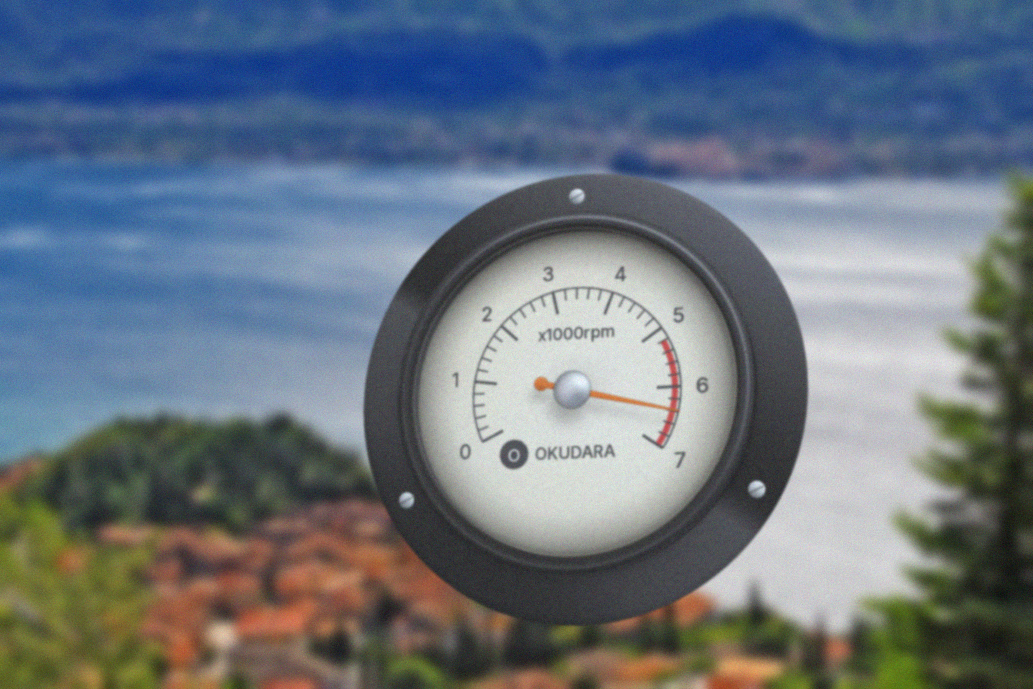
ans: {"value": 6400, "unit": "rpm"}
